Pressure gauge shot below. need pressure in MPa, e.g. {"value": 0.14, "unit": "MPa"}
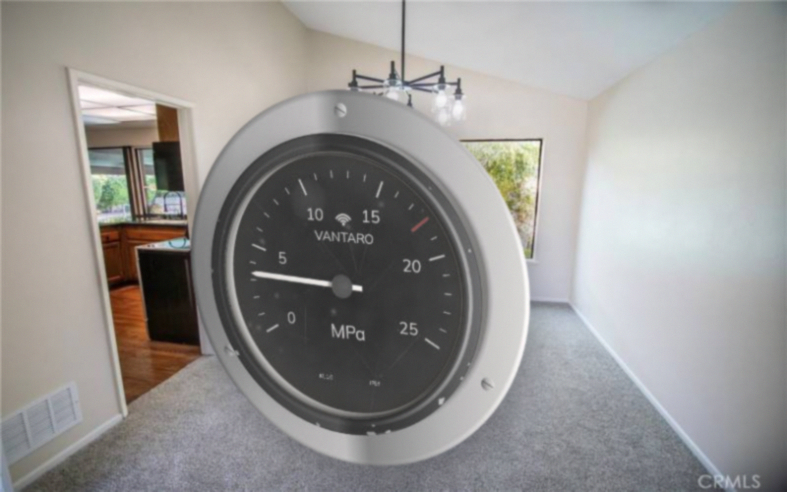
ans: {"value": 3.5, "unit": "MPa"}
